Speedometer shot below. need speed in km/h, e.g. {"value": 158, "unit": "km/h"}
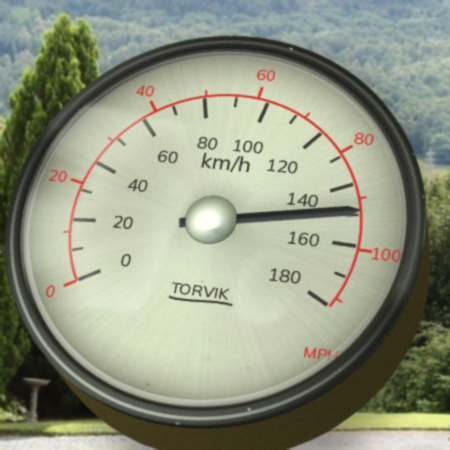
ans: {"value": 150, "unit": "km/h"}
